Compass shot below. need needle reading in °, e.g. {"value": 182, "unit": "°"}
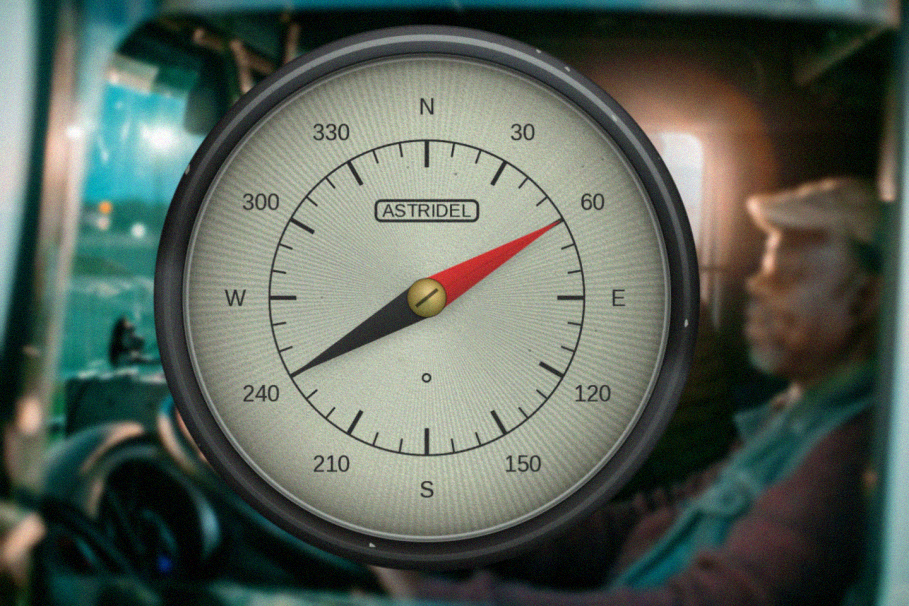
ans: {"value": 60, "unit": "°"}
